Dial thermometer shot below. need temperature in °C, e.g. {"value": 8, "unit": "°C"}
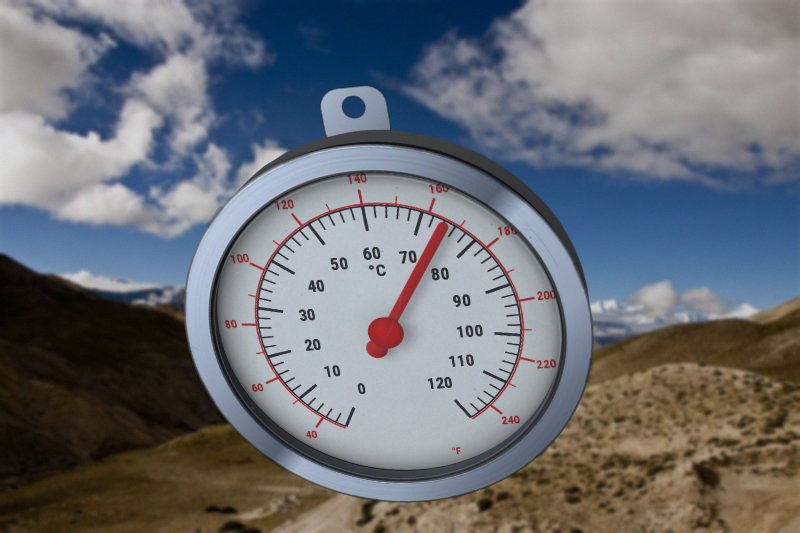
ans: {"value": 74, "unit": "°C"}
